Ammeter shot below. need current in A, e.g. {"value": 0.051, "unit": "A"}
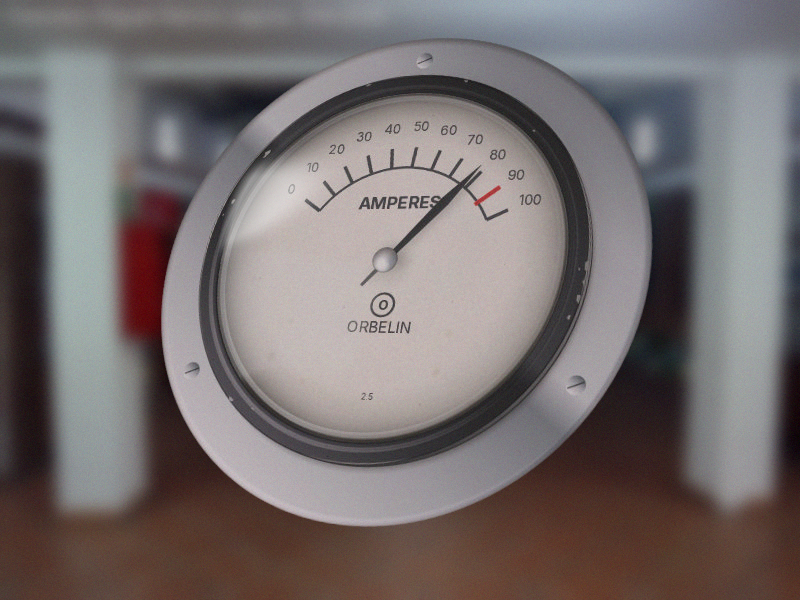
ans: {"value": 80, "unit": "A"}
